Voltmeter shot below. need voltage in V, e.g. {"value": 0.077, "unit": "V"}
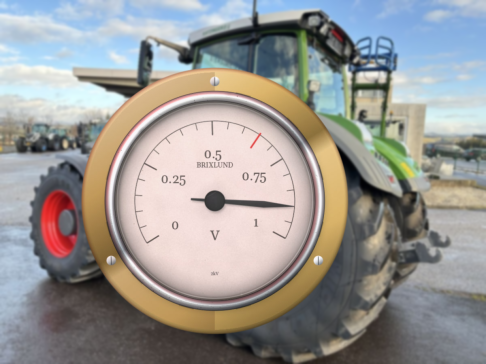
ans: {"value": 0.9, "unit": "V"}
